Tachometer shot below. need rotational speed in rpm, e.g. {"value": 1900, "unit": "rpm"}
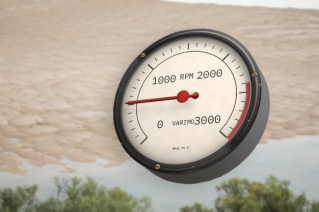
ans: {"value": 500, "unit": "rpm"}
